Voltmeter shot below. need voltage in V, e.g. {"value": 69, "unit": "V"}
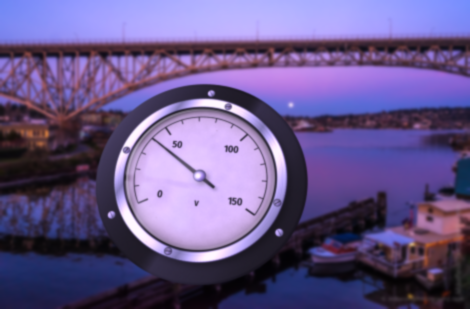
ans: {"value": 40, "unit": "V"}
